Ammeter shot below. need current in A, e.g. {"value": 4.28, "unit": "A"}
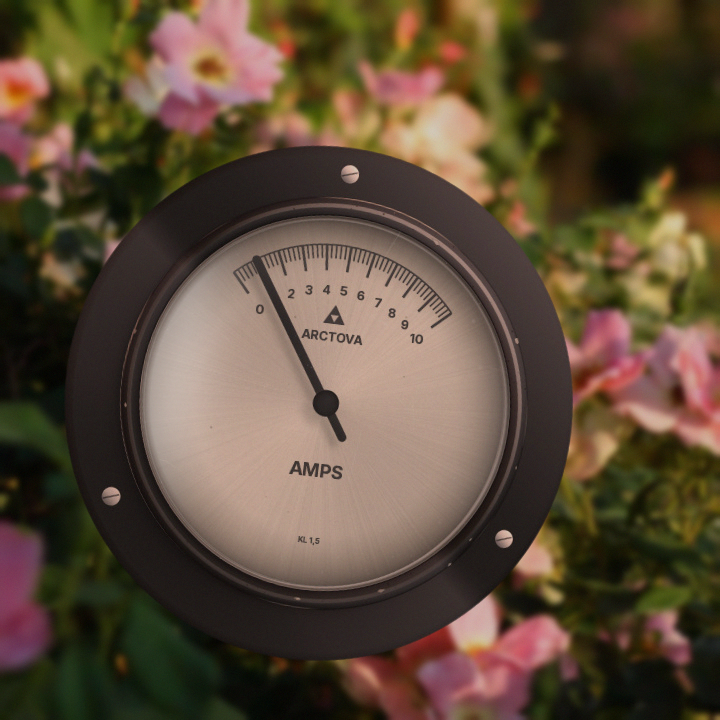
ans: {"value": 1, "unit": "A"}
